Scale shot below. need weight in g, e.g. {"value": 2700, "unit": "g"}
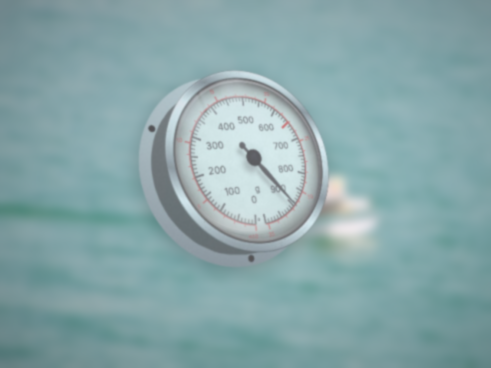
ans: {"value": 900, "unit": "g"}
